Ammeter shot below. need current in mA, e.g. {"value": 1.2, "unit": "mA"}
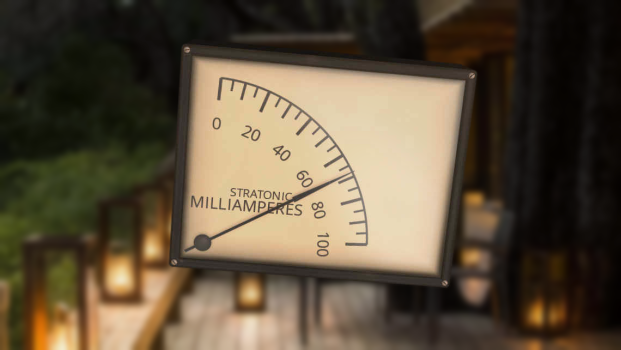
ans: {"value": 67.5, "unit": "mA"}
